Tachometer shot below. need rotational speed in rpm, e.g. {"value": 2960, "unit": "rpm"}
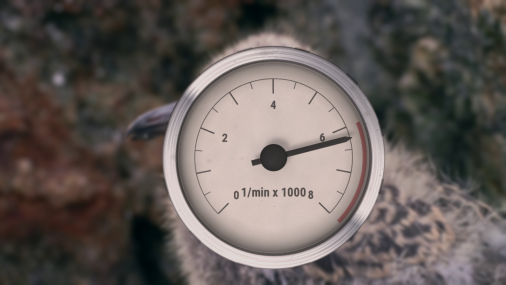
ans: {"value": 6250, "unit": "rpm"}
